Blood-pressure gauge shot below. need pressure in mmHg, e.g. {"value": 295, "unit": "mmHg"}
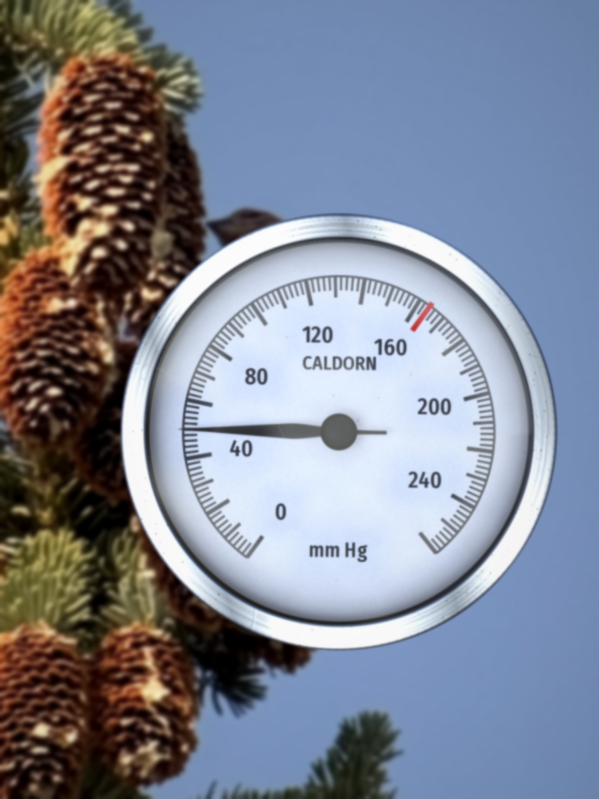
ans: {"value": 50, "unit": "mmHg"}
